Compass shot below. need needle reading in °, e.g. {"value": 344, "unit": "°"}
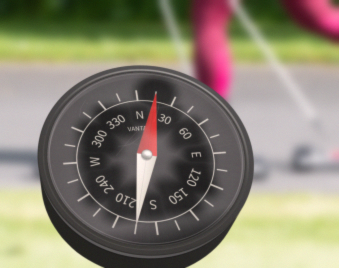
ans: {"value": 15, "unit": "°"}
